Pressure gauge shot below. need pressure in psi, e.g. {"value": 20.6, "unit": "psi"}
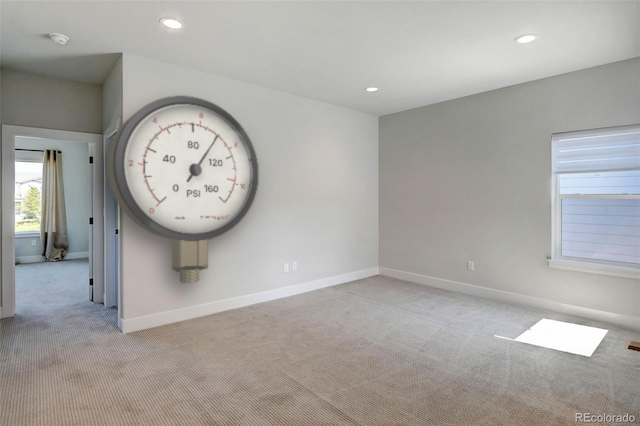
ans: {"value": 100, "unit": "psi"}
